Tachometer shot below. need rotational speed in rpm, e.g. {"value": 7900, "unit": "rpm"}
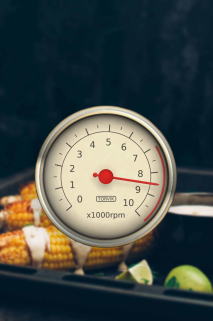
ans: {"value": 8500, "unit": "rpm"}
